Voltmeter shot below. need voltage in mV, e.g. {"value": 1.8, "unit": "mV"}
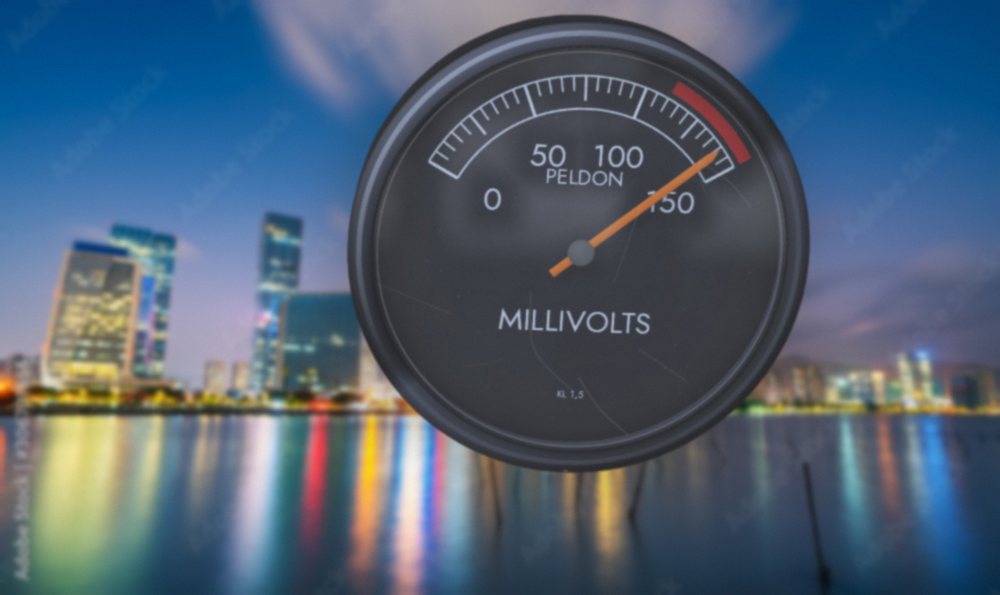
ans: {"value": 140, "unit": "mV"}
